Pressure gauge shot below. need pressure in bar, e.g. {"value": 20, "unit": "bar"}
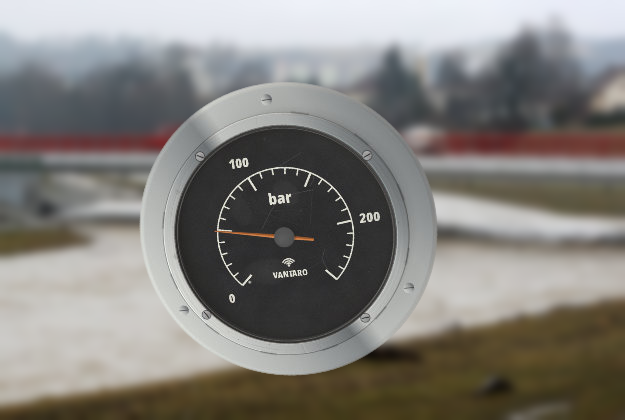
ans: {"value": 50, "unit": "bar"}
